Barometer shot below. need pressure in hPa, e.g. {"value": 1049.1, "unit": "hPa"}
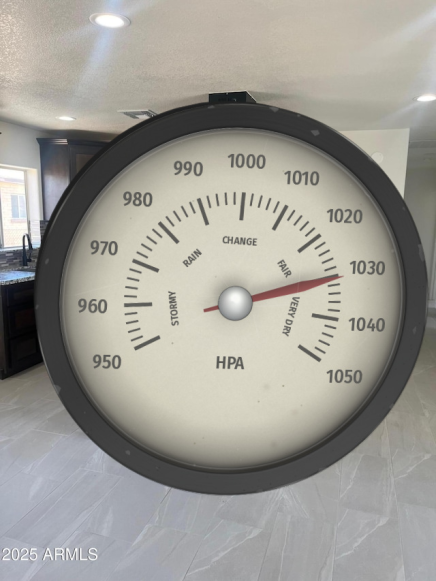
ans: {"value": 1030, "unit": "hPa"}
